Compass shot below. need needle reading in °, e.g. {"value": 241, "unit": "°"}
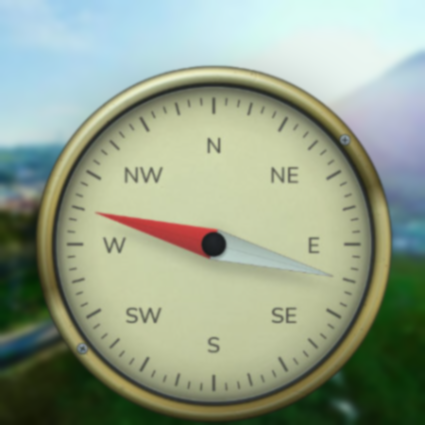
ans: {"value": 285, "unit": "°"}
